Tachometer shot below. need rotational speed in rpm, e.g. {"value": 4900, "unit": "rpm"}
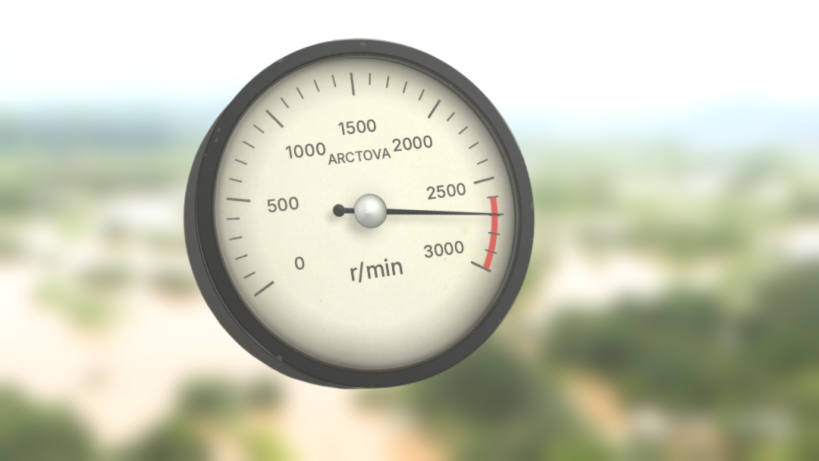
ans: {"value": 2700, "unit": "rpm"}
